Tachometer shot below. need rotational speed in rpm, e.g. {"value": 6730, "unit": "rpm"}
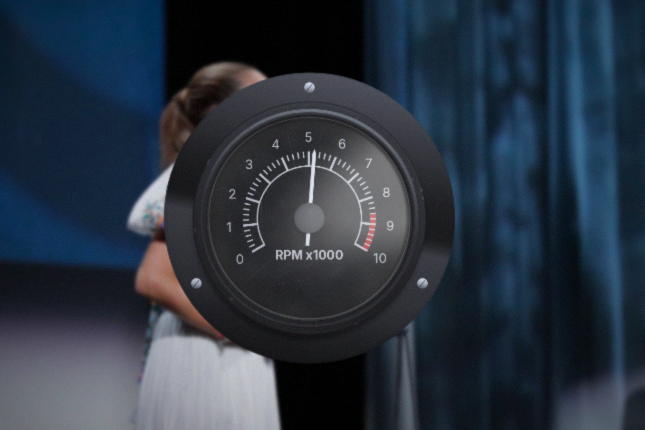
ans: {"value": 5200, "unit": "rpm"}
